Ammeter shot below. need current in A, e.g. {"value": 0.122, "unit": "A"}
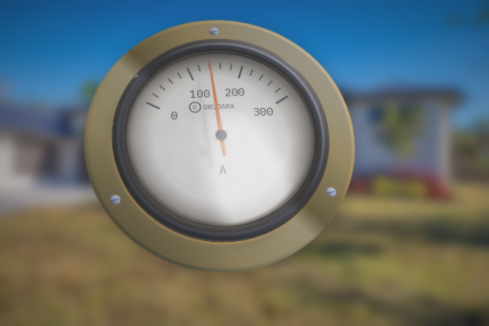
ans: {"value": 140, "unit": "A"}
